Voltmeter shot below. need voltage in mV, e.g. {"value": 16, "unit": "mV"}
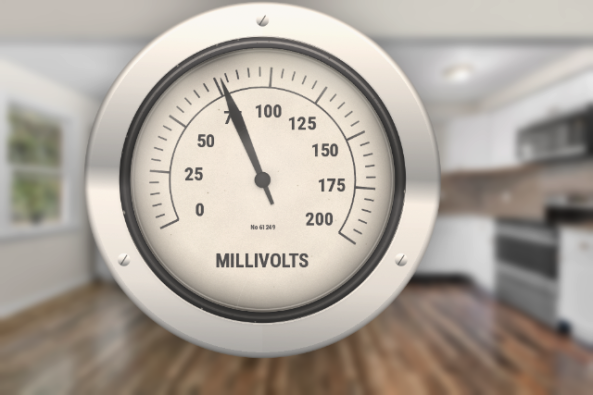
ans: {"value": 77.5, "unit": "mV"}
